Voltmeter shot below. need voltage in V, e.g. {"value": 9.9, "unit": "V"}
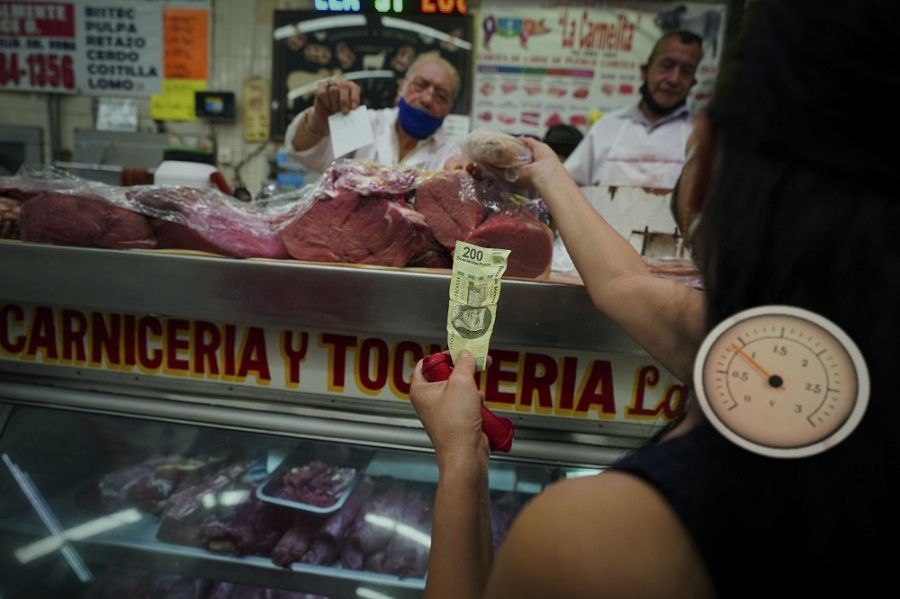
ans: {"value": 0.9, "unit": "V"}
